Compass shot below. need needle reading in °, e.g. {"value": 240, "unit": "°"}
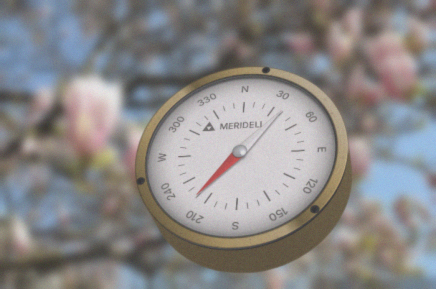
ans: {"value": 220, "unit": "°"}
